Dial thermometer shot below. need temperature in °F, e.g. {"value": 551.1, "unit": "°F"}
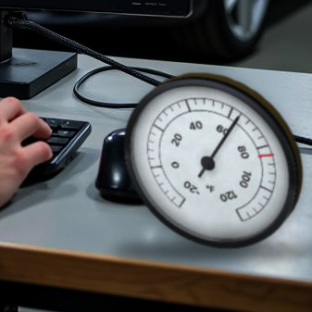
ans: {"value": 64, "unit": "°F"}
